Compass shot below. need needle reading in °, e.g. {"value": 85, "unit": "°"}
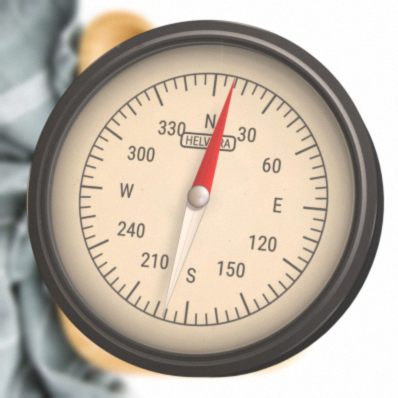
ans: {"value": 10, "unit": "°"}
